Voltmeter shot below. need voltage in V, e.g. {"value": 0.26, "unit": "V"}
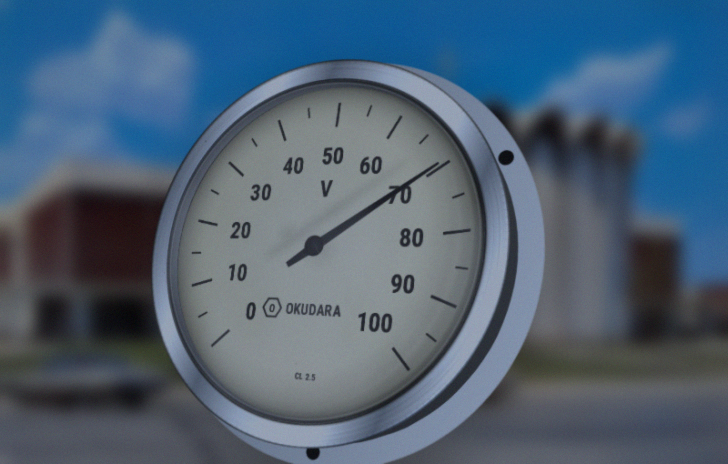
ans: {"value": 70, "unit": "V"}
